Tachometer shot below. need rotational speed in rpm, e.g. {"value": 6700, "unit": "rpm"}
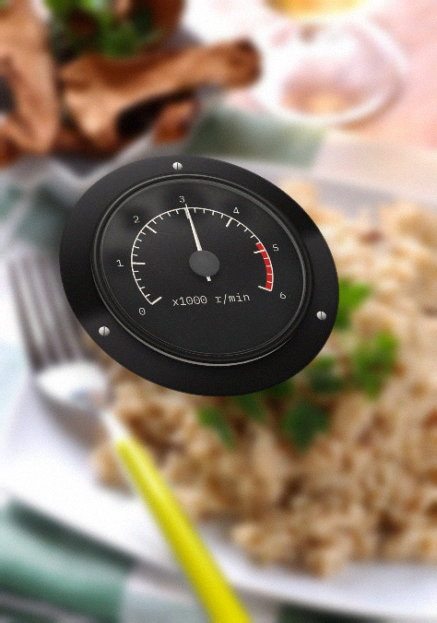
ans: {"value": 3000, "unit": "rpm"}
